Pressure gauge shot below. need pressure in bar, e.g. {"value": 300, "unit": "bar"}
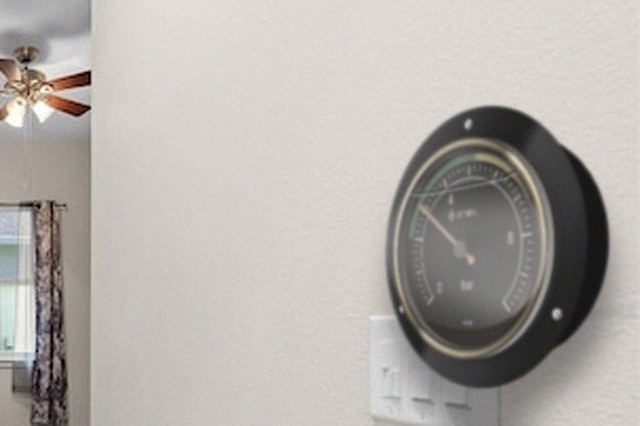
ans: {"value": 3, "unit": "bar"}
